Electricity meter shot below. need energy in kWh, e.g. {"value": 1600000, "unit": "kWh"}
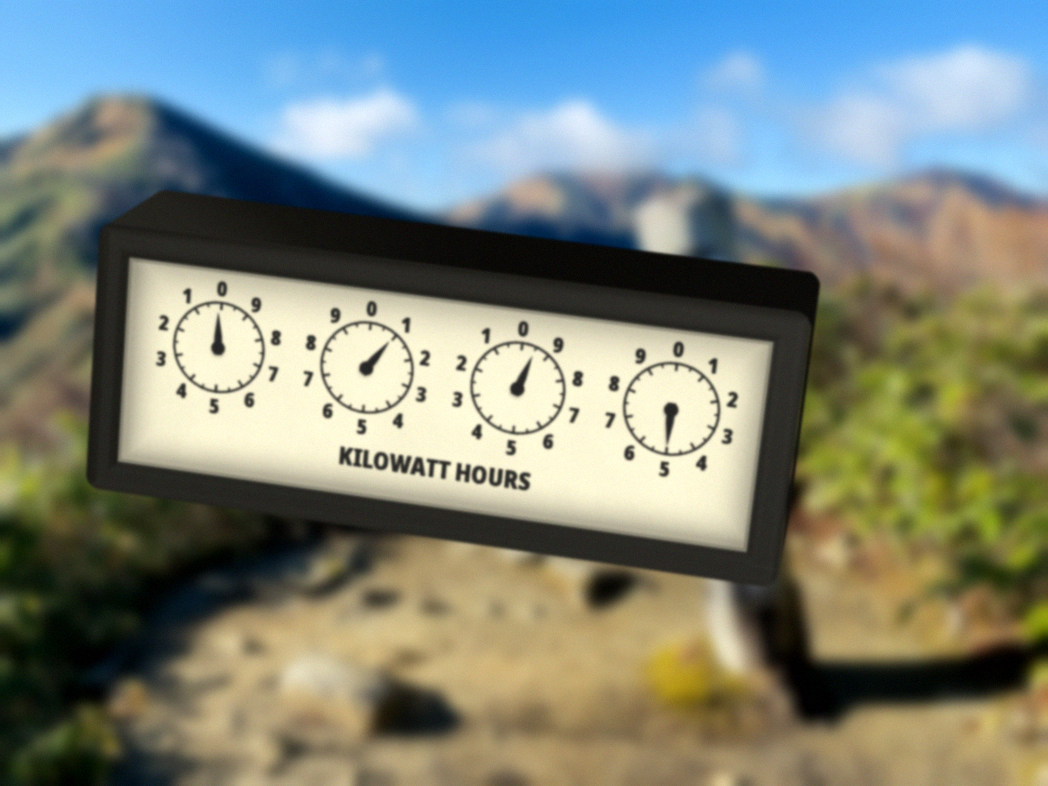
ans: {"value": 95, "unit": "kWh"}
